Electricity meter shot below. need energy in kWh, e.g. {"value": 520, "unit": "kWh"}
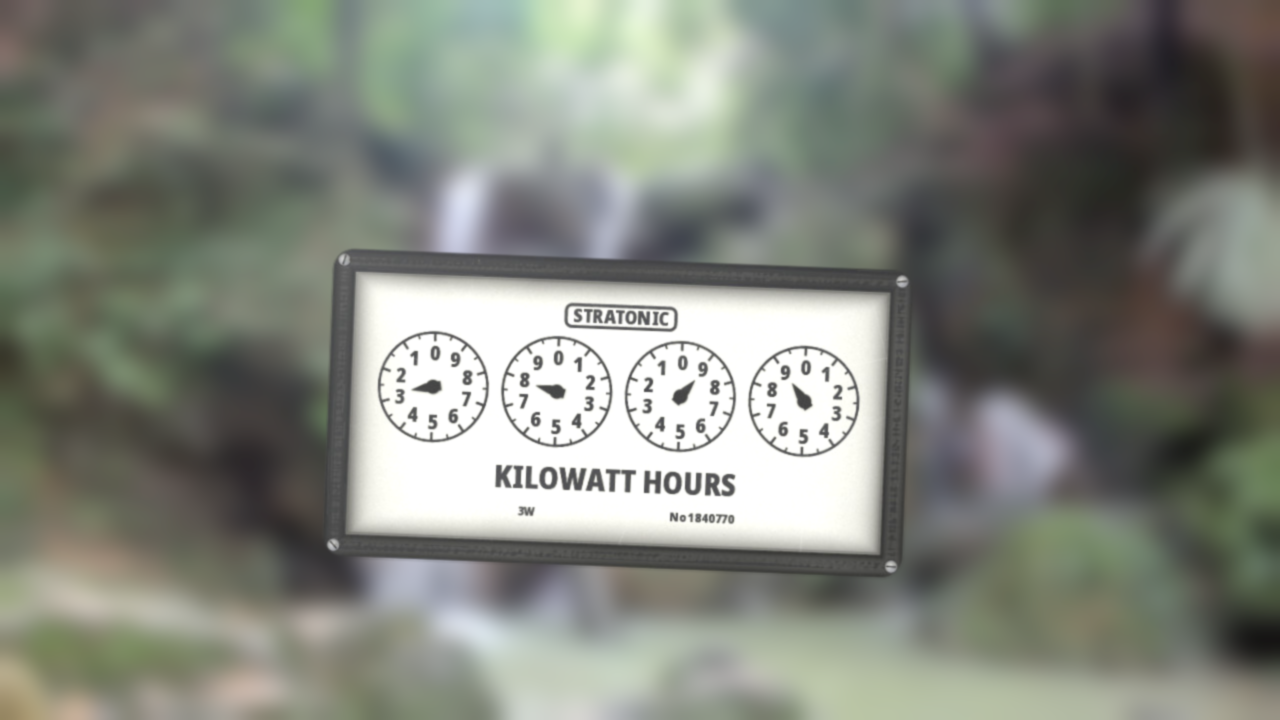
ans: {"value": 2789, "unit": "kWh"}
